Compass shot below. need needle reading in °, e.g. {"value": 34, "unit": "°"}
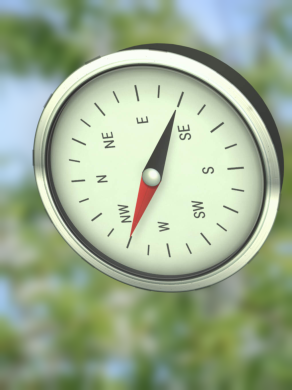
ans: {"value": 300, "unit": "°"}
